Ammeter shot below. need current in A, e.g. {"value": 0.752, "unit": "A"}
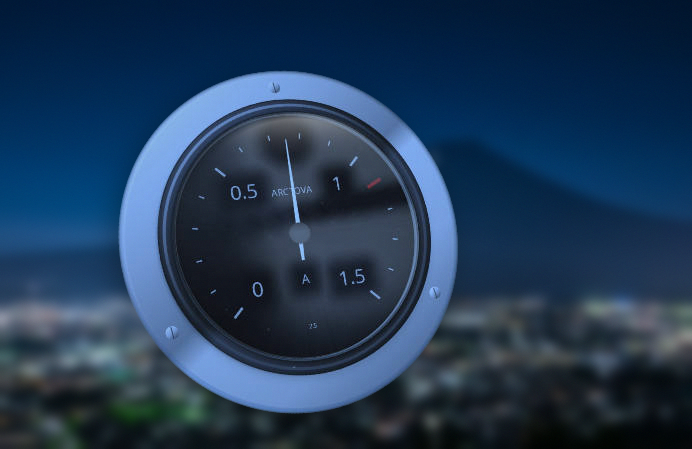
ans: {"value": 0.75, "unit": "A"}
